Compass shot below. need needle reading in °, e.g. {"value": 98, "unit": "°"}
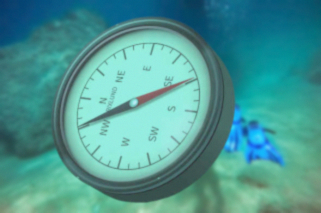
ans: {"value": 150, "unit": "°"}
